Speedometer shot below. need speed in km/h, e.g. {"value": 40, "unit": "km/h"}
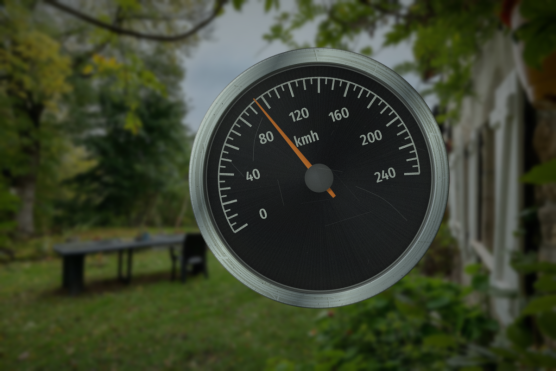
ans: {"value": 95, "unit": "km/h"}
